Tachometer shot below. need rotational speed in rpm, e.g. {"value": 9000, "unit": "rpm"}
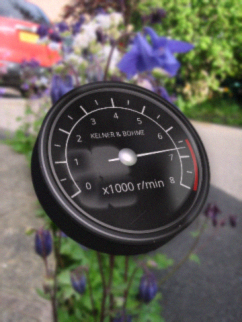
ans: {"value": 6750, "unit": "rpm"}
